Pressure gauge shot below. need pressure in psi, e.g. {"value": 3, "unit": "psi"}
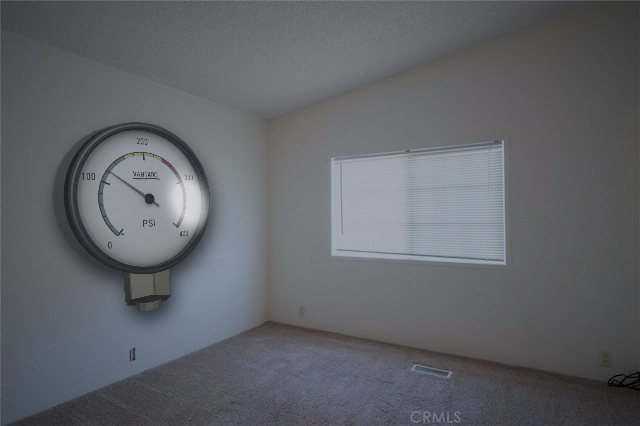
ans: {"value": 120, "unit": "psi"}
